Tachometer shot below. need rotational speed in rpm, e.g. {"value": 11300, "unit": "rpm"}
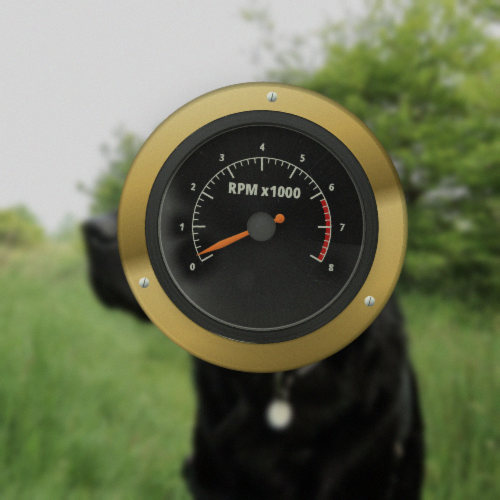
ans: {"value": 200, "unit": "rpm"}
